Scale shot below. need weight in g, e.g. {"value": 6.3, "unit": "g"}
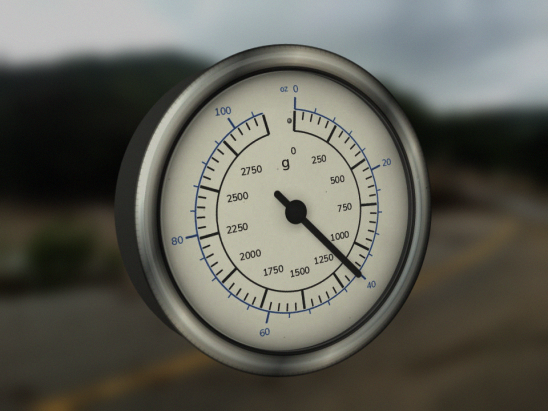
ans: {"value": 1150, "unit": "g"}
